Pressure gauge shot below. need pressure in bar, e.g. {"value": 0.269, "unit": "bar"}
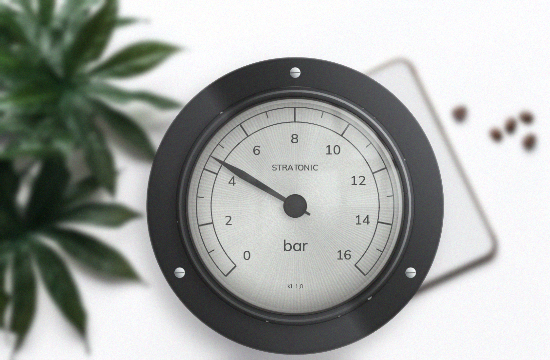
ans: {"value": 4.5, "unit": "bar"}
